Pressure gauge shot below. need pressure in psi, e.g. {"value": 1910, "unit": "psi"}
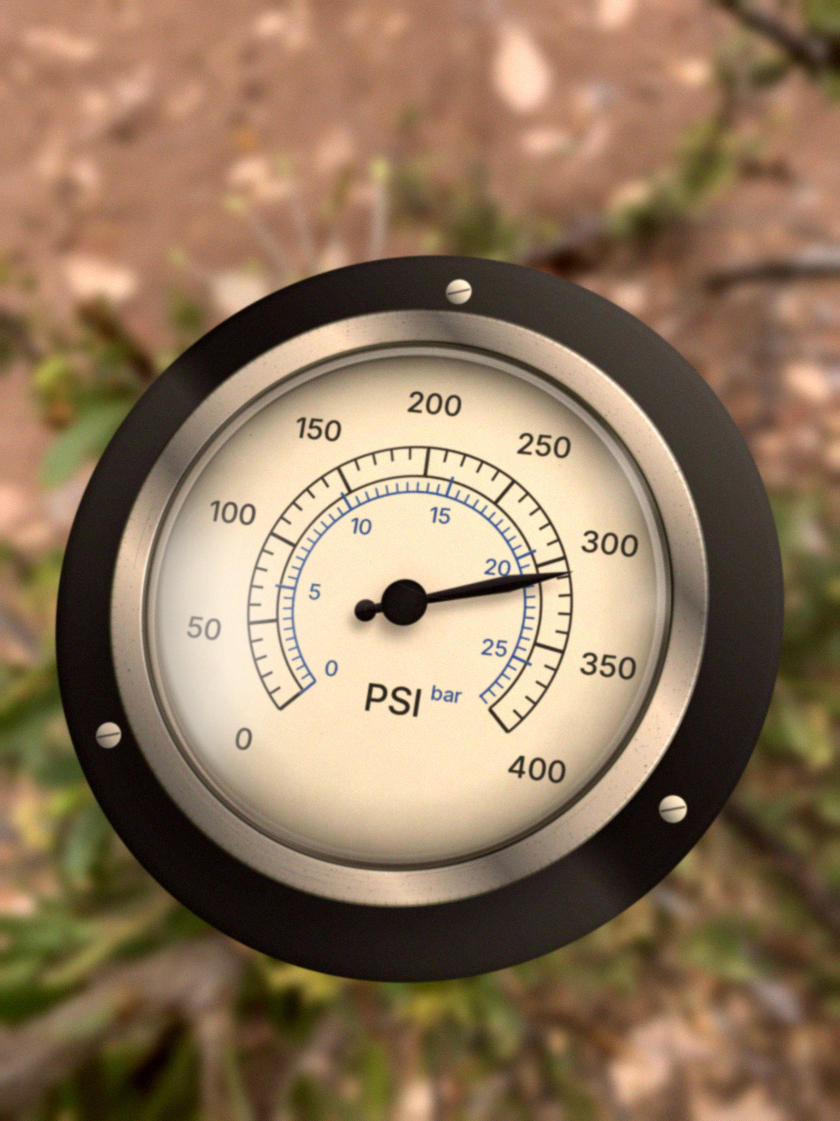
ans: {"value": 310, "unit": "psi"}
